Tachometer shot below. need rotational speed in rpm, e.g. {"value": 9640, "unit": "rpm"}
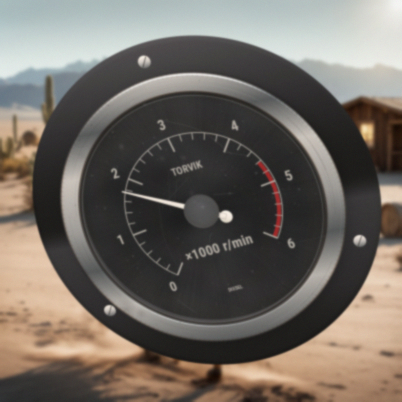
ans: {"value": 1800, "unit": "rpm"}
